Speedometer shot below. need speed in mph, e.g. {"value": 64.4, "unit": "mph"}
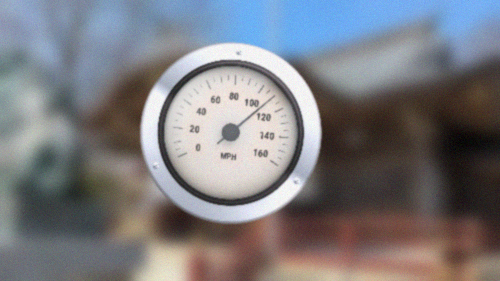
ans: {"value": 110, "unit": "mph"}
